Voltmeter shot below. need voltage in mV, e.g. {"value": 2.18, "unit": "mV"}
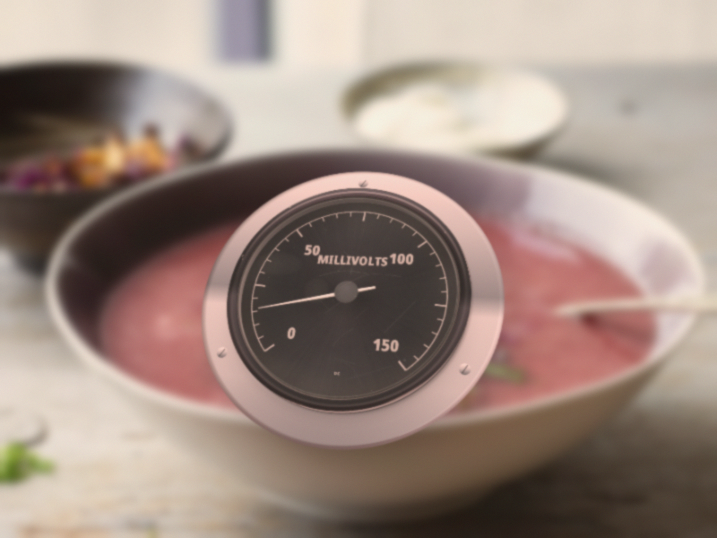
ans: {"value": 15, "unit": "mV"}
